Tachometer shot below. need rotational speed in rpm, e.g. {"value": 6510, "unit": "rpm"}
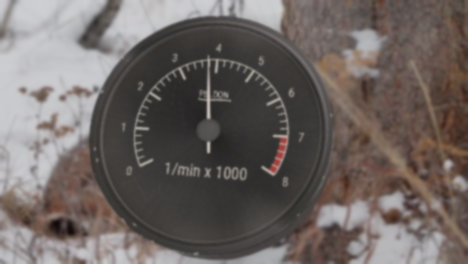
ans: {"value": 3800, "unit": "rpm"}
